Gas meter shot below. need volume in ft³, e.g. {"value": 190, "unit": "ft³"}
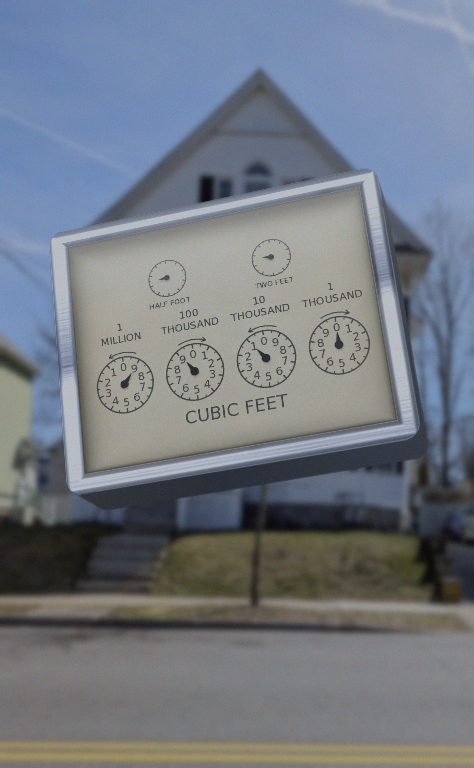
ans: {"value": 891000, "unit": "ft³"}
